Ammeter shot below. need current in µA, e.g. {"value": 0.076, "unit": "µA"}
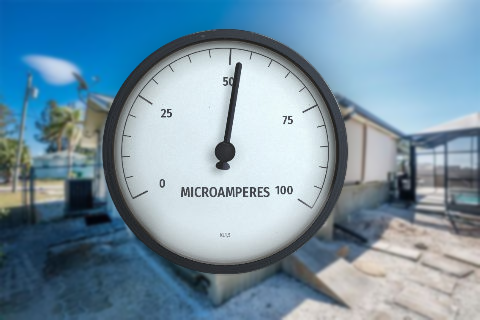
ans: {"value": 52.5, "unit": "µA"}
